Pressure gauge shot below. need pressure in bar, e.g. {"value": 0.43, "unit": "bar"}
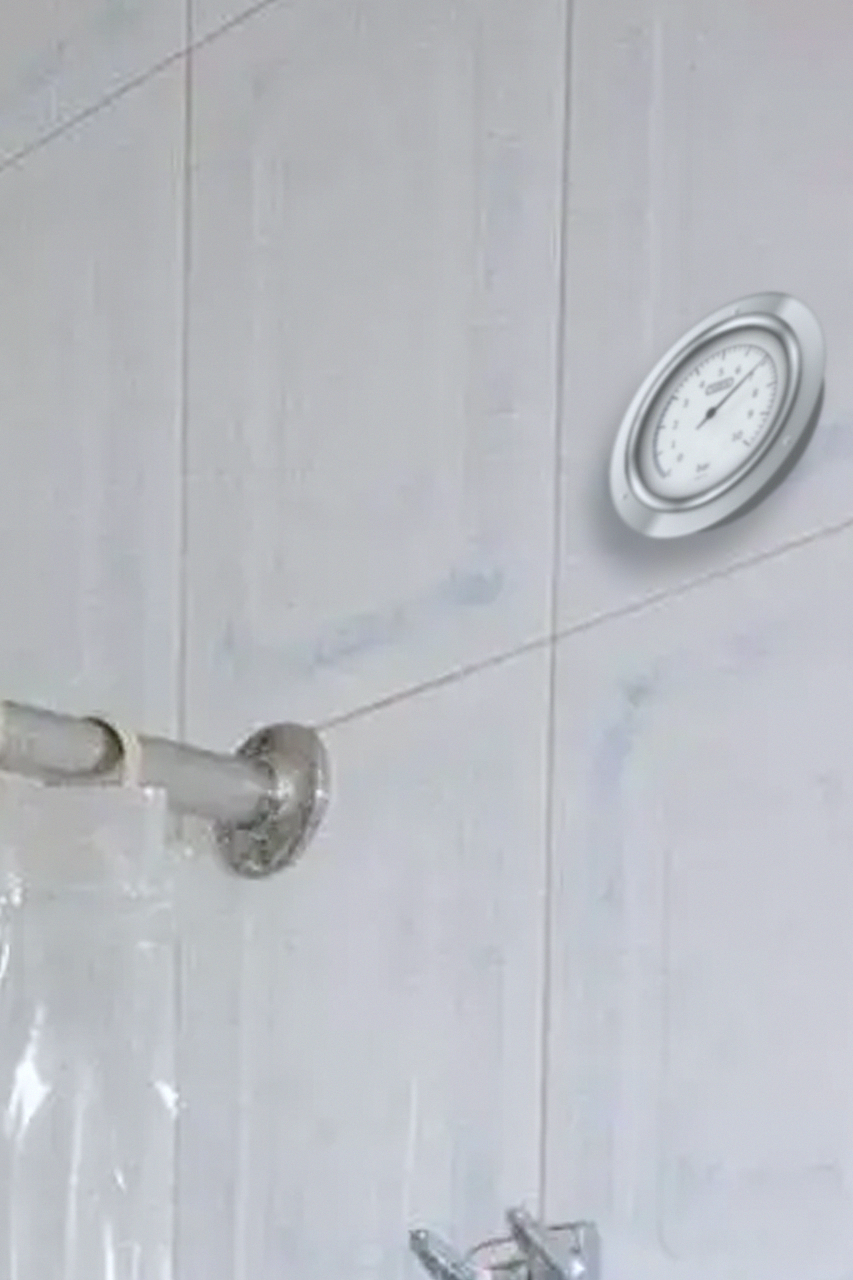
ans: {"value": 7, "unit": "bar"}
